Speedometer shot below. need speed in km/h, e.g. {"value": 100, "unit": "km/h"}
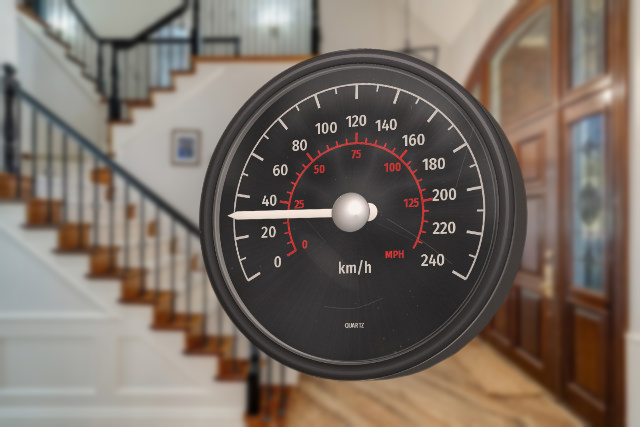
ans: {"value": 30, "unit": "km/h"}
